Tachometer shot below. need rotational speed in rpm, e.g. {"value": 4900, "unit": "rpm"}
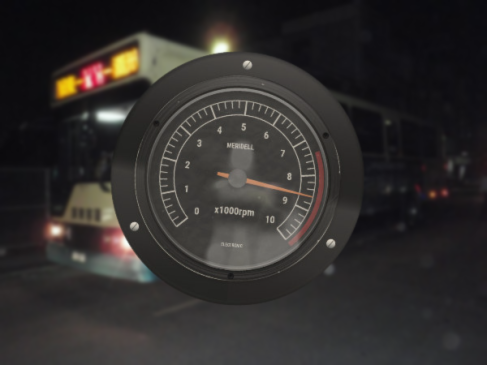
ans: {"value": 8600, "unit": "rpm"}
